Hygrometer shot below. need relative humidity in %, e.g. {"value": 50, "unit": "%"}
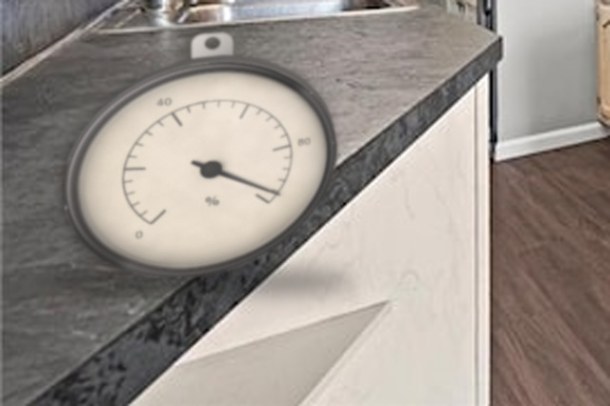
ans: {"value": 96, "unit": "%"}
